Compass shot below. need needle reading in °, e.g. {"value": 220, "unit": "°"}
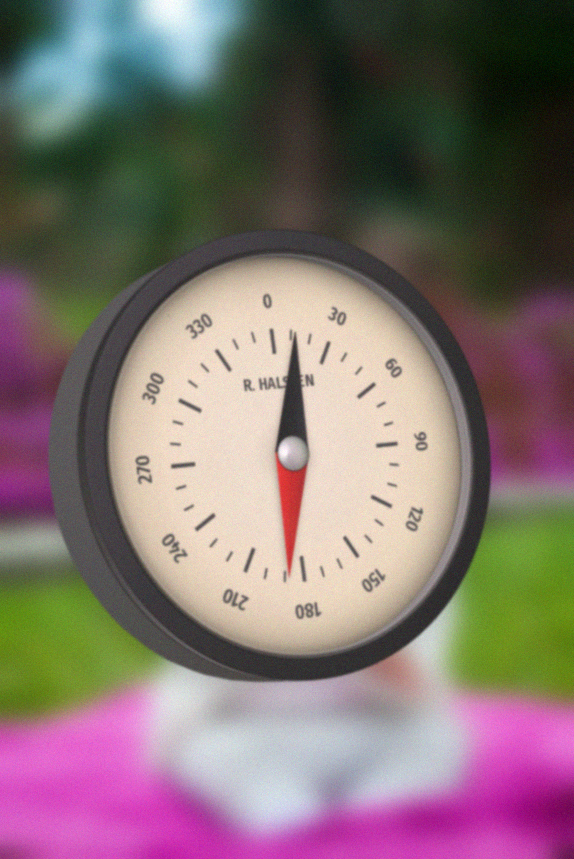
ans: {"value": 190, "unit": "°"}
